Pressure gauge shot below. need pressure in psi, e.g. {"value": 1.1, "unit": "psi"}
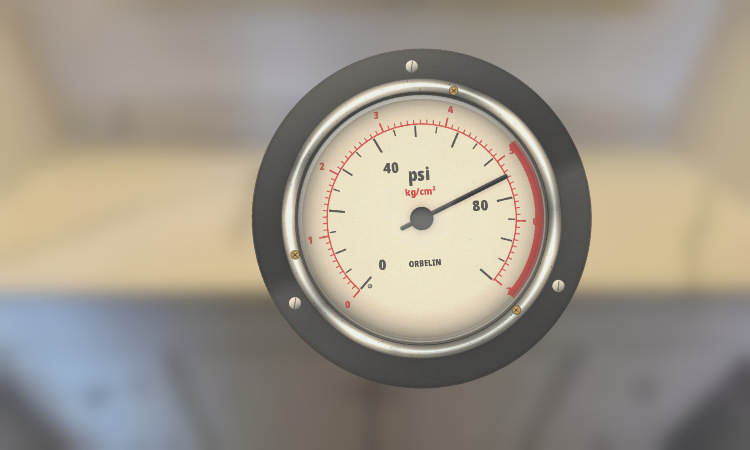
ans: {"value": 75, "unit": "psi"}
